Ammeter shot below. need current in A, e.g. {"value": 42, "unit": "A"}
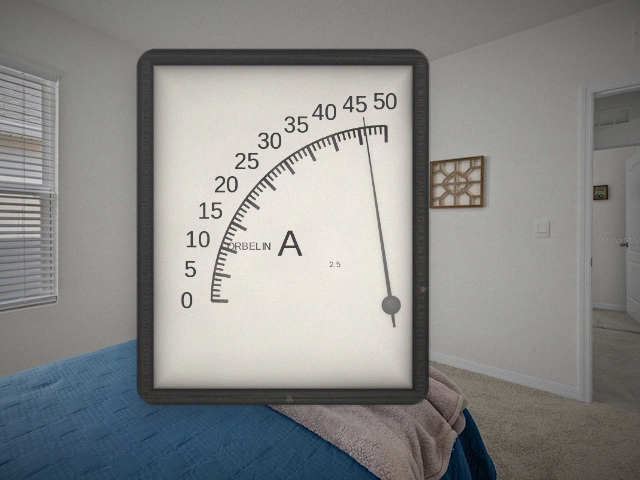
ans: {"value": 46, "unit": "A"}
